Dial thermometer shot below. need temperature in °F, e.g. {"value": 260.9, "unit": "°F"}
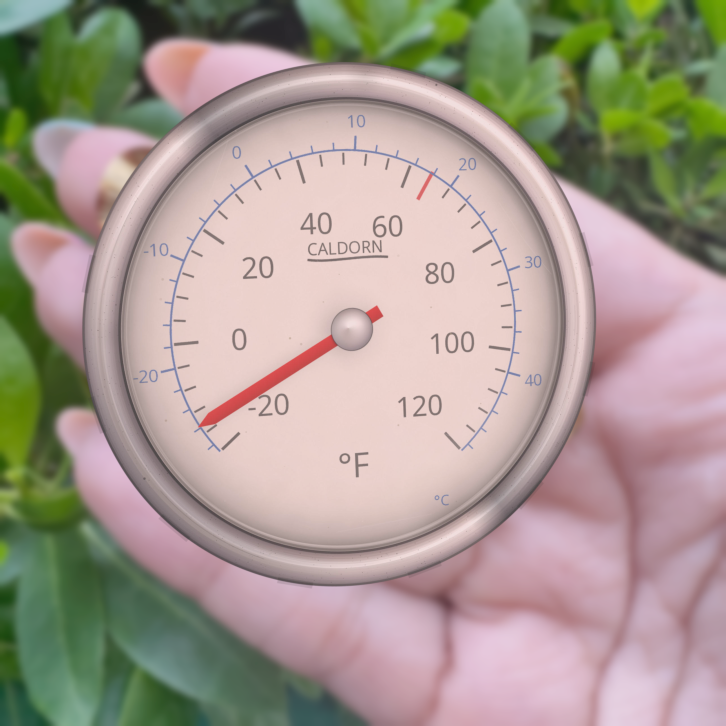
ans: {"value": -14, "unit": "°F"}
